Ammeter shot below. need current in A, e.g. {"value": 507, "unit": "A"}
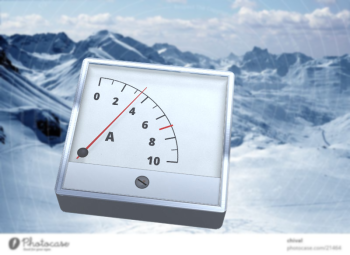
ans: {"value": 3.5, "unit": "A"}
